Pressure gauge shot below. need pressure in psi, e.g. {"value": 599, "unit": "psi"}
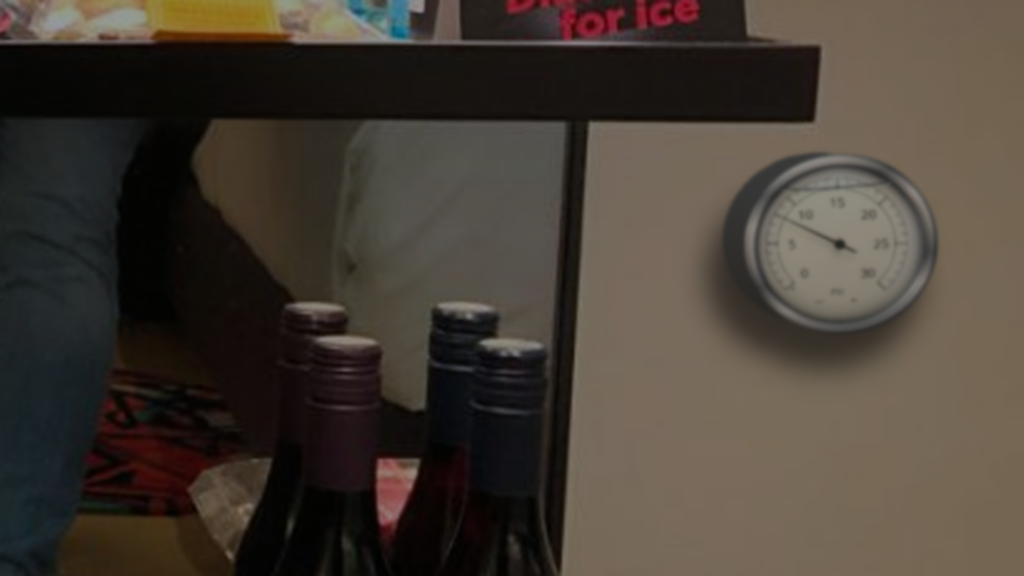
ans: {"value": 8, "unit": "psi"}
